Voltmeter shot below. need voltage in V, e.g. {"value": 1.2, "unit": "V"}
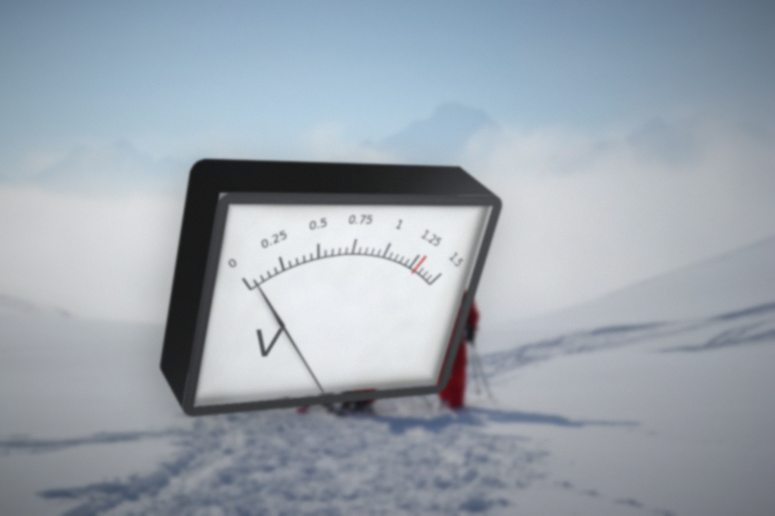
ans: {"value": 0.05, "unit": "V"}
